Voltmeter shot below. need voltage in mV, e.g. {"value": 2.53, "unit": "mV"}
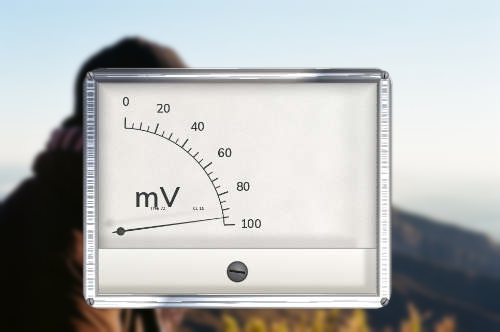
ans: {"value": 95, "unit": "mV"}
